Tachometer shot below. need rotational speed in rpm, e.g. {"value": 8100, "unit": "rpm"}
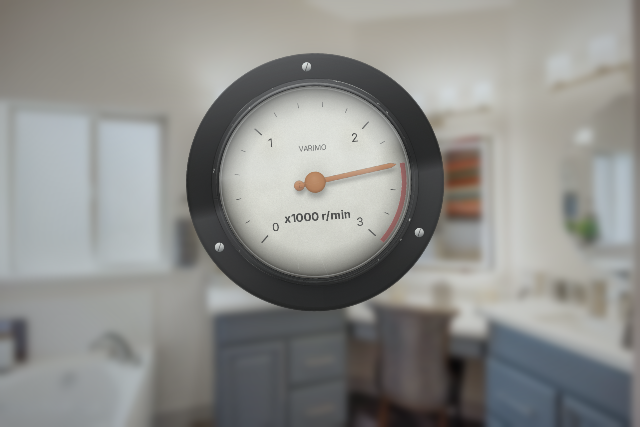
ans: {"value": 2400, "unit": "rpm"}
